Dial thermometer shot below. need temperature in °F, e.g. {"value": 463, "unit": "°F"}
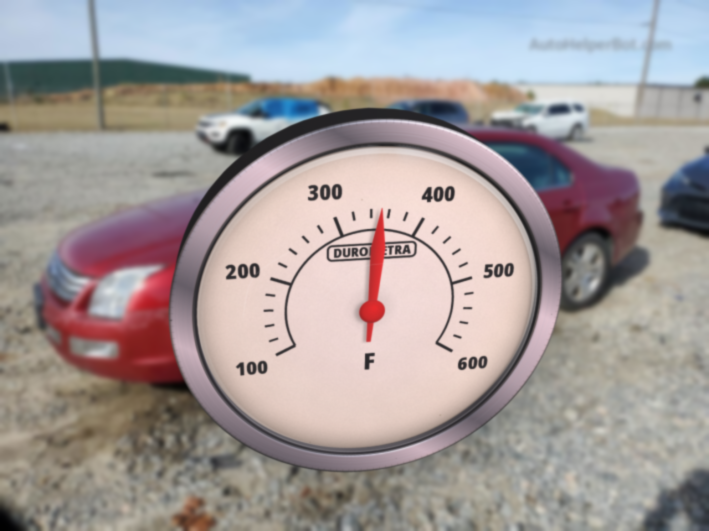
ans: {"value": 350, "unit": "°F"}
